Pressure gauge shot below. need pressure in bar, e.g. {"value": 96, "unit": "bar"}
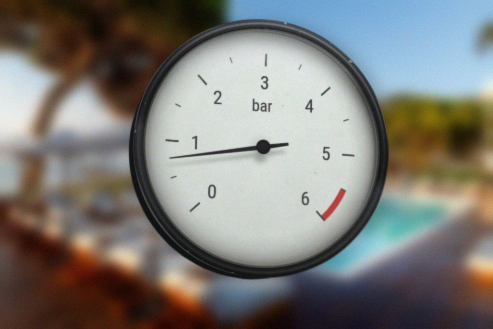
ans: {"value": 0.75, "unit": "bar"}
